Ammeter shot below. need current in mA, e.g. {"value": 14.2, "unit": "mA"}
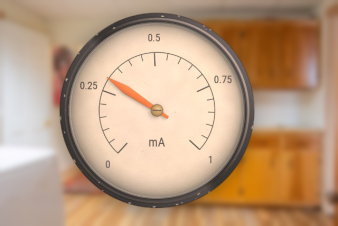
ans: {"value": 0.3, "unit": "mA"}
